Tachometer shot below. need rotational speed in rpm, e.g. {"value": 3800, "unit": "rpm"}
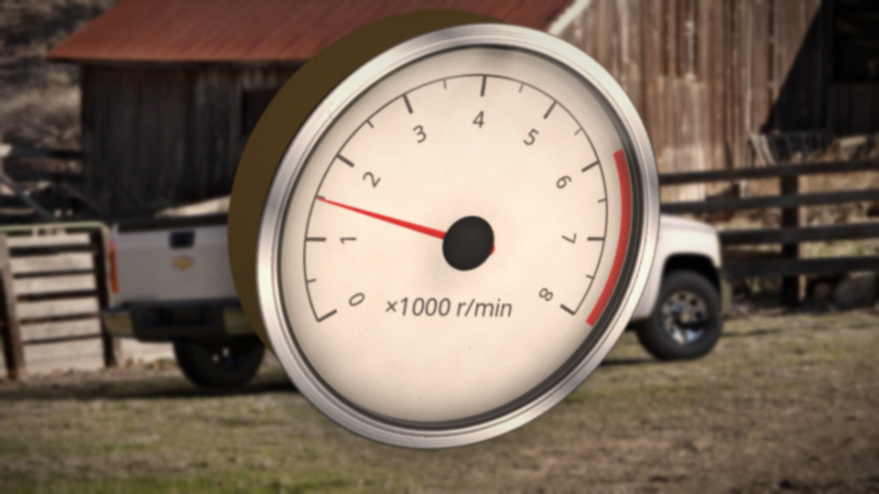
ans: {"value": 1500, "unit": "rpm"}
